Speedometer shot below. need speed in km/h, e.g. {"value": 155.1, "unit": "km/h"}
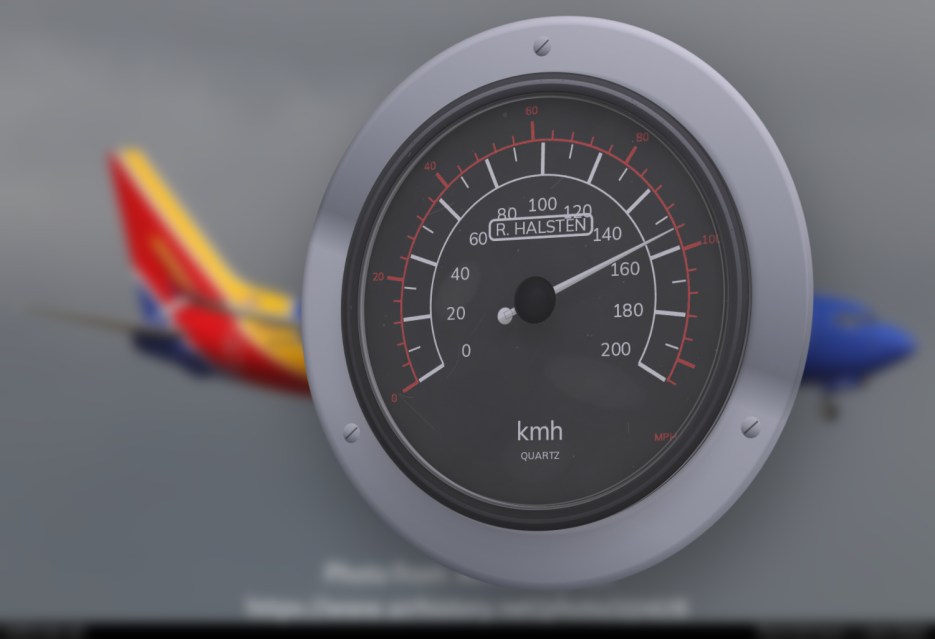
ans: {"value": 155, "unit": "km/h"}
